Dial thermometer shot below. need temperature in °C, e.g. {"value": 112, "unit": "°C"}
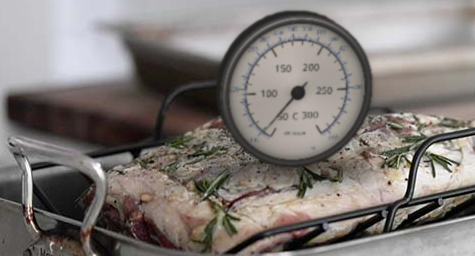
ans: {"value": 60, "unit": "°C"}
